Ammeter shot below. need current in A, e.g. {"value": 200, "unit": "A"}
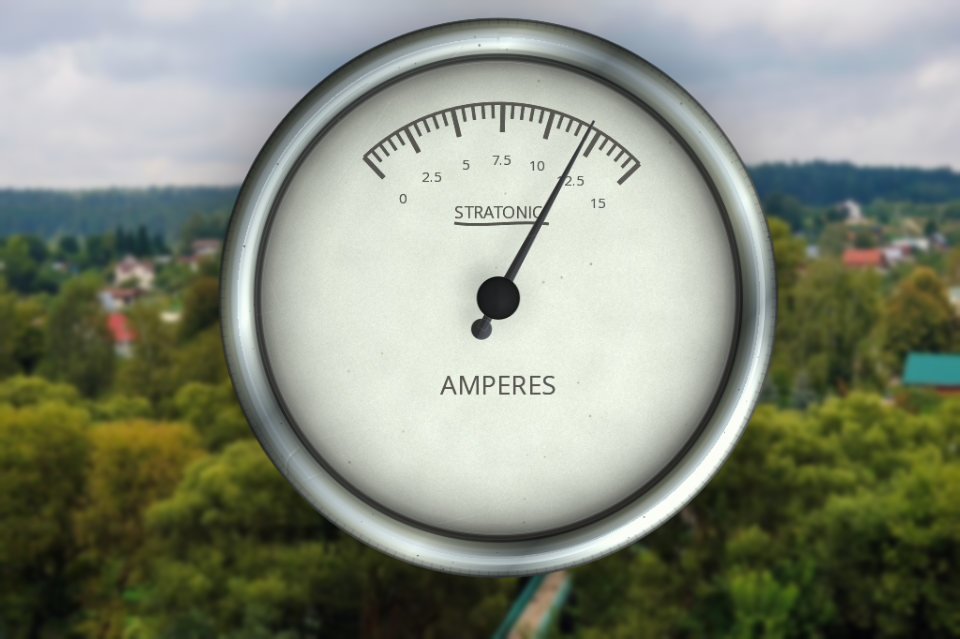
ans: {"value": 12, "unit": "A"}
